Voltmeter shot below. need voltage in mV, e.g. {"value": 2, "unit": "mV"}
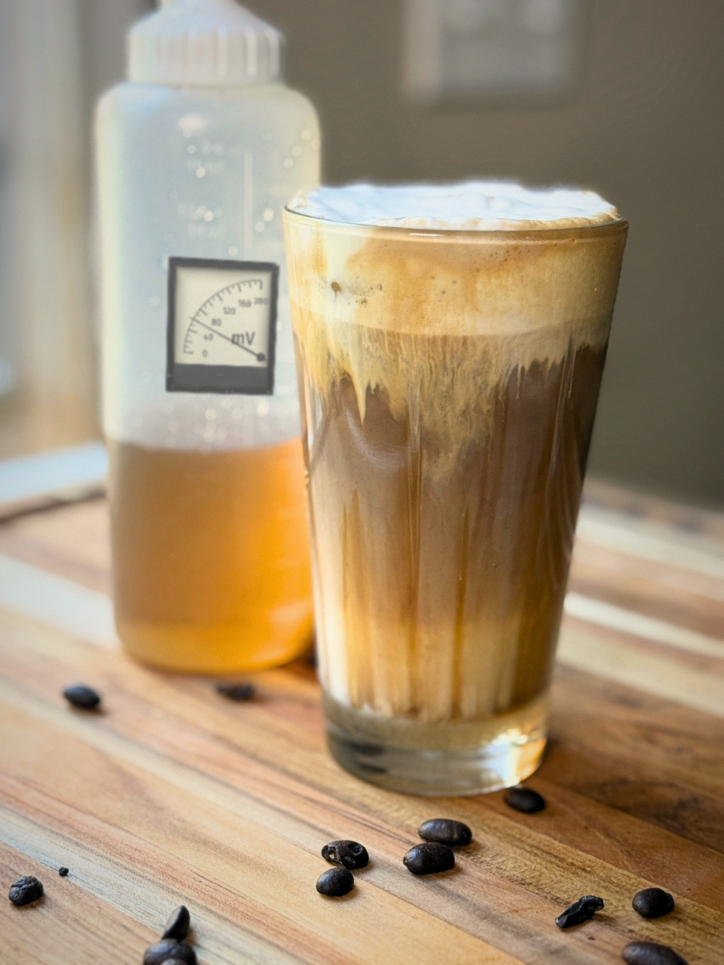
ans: {"value": 60, "unit": "mV"}
